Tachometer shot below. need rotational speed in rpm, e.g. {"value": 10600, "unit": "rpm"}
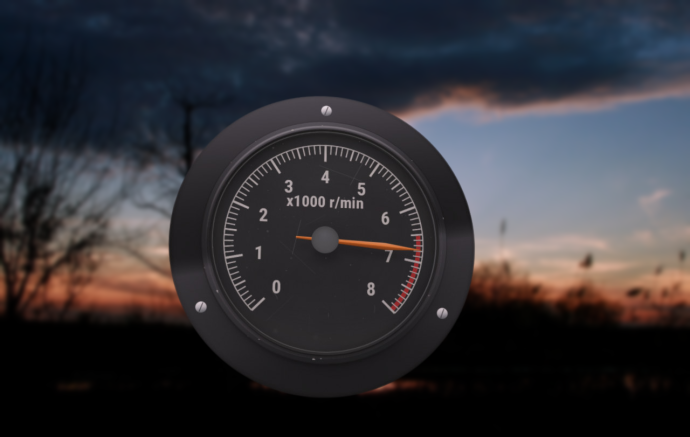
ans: {"value": 6800, "unit": "rpm"}
